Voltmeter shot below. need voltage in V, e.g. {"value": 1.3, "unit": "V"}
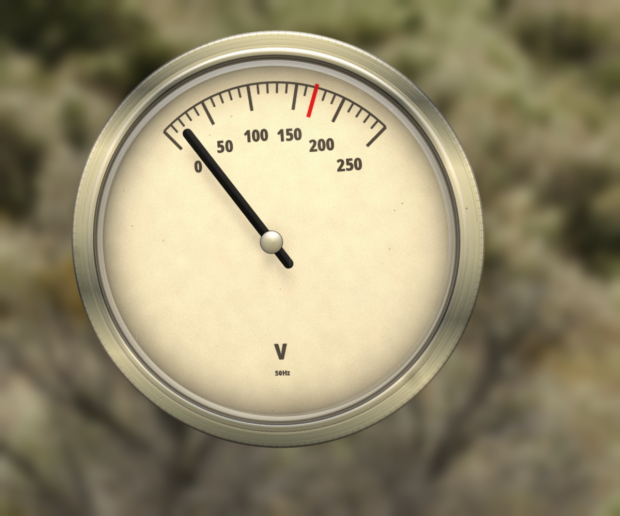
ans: {"value": 20, "unit": "V"}
